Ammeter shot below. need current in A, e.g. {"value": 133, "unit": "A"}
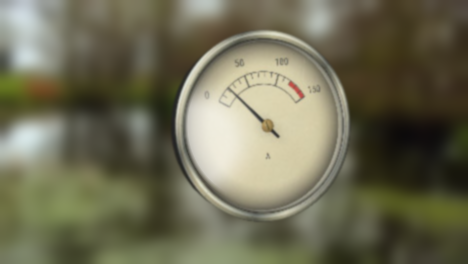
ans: {"value": 20, "unit": "A"}
